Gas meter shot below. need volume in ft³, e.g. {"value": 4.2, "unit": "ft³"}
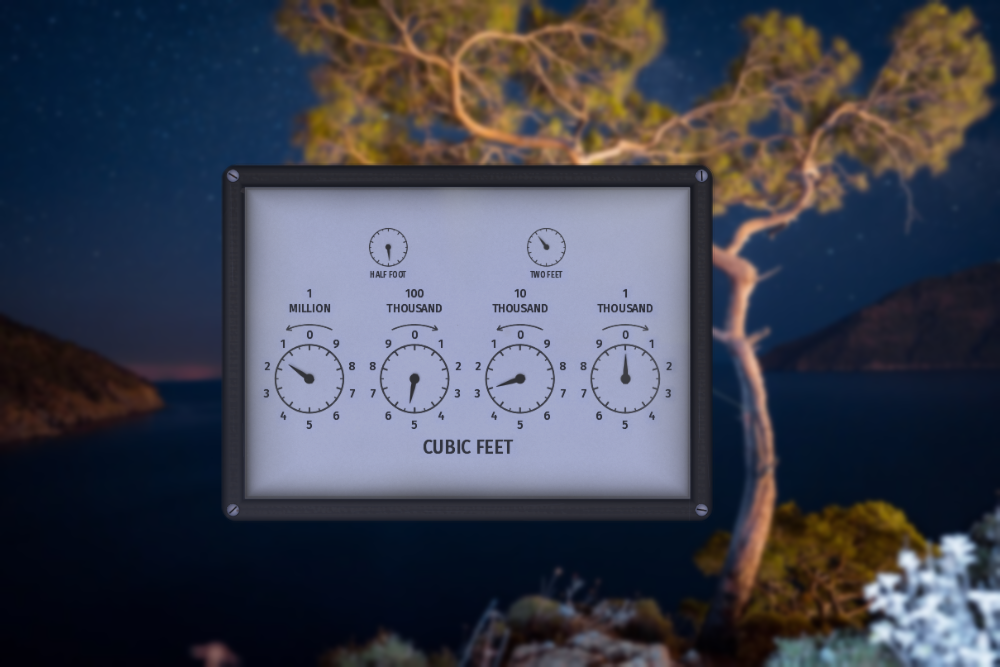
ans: {"value": 153000, "unit": "ft³"}
